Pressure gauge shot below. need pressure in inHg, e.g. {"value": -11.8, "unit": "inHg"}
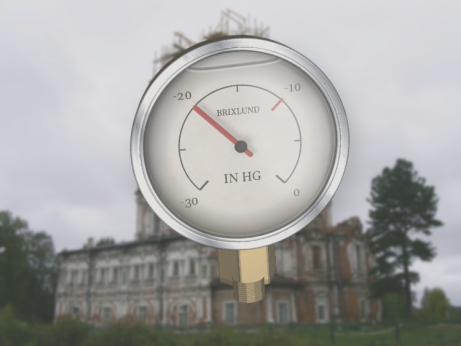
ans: {"value": -20, "unit": "inHg"}
